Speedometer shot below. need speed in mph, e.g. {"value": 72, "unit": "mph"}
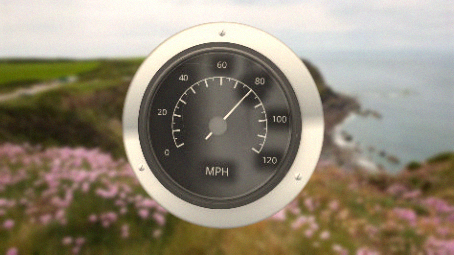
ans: {"value": 80, "unit": "mph"}
